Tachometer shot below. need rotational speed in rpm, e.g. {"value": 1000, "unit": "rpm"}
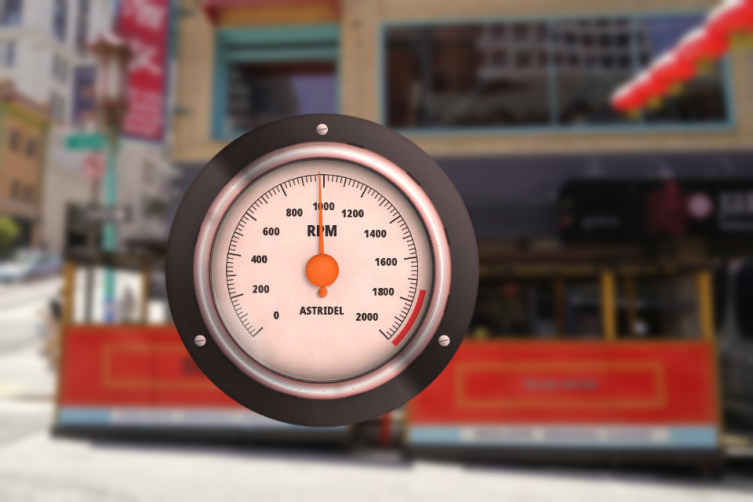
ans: {"value": 980, "unit": "rpm"}
